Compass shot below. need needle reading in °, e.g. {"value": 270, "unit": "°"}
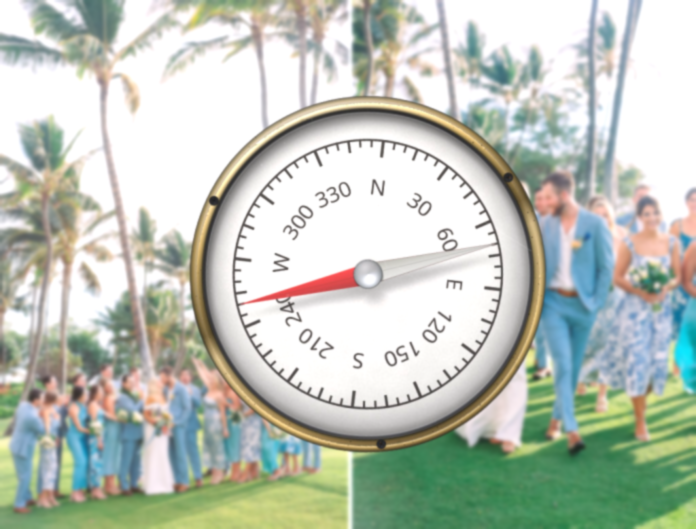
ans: {"value": 250, "unit": "°"}
